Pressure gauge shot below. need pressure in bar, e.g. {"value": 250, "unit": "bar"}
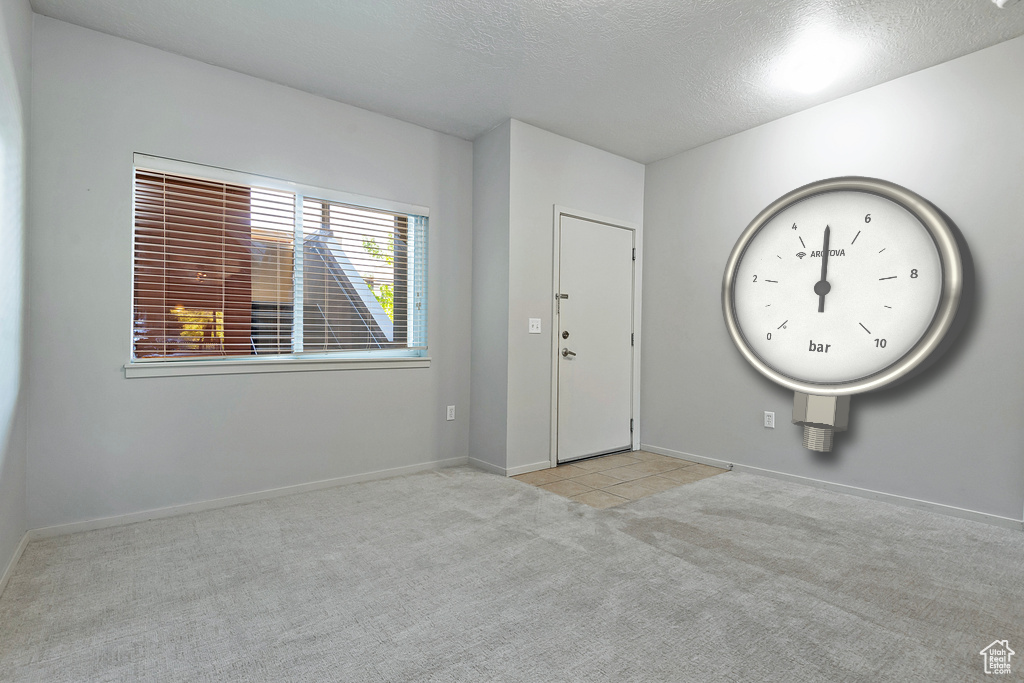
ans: {"value": 5, "unit": "bar"}
